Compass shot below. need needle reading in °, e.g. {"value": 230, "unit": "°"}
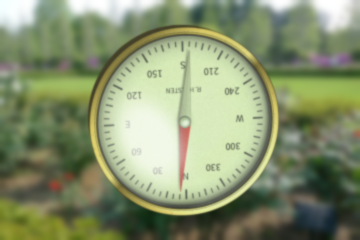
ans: {"value": 5, "unit": "°"}
